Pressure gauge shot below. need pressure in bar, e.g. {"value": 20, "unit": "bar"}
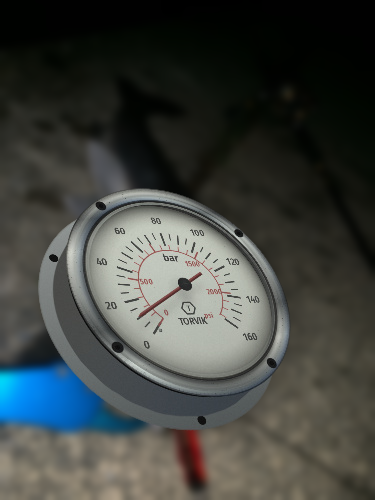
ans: {"value": 10, "unit": "bar"}
